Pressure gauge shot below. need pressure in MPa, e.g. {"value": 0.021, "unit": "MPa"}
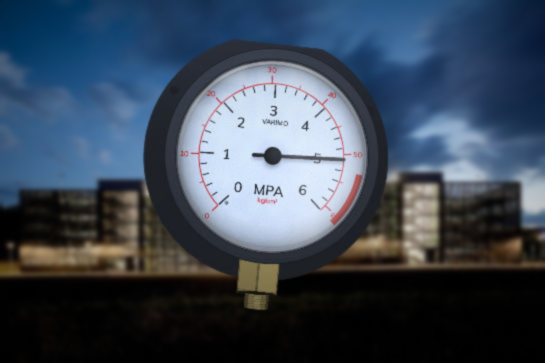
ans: {"value": 5, "unit": "MPa"}
